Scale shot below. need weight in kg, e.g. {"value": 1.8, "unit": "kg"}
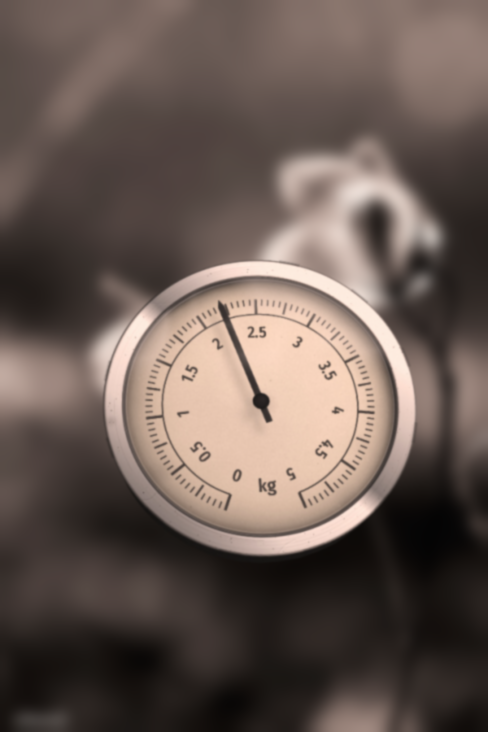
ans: {"value": 2.2, "unit": "kg"}
